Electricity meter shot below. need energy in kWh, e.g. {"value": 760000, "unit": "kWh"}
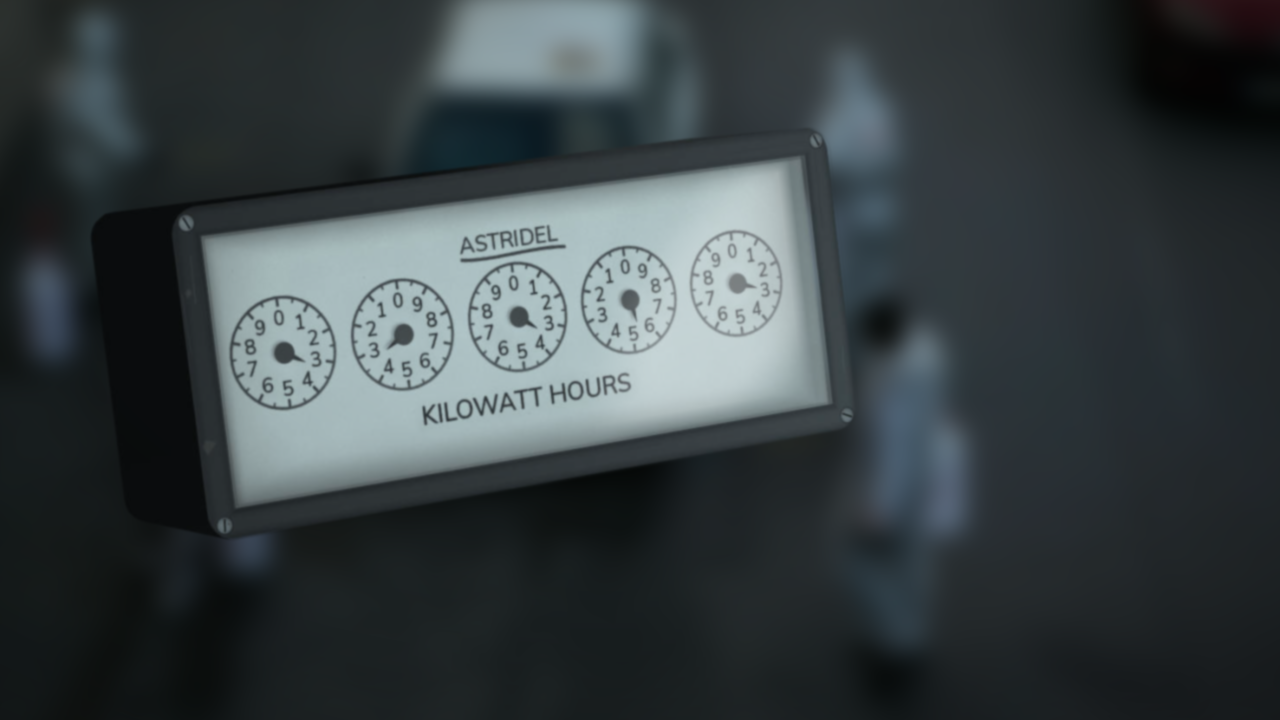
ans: {"value": 33353, "unit": "kWh"}
